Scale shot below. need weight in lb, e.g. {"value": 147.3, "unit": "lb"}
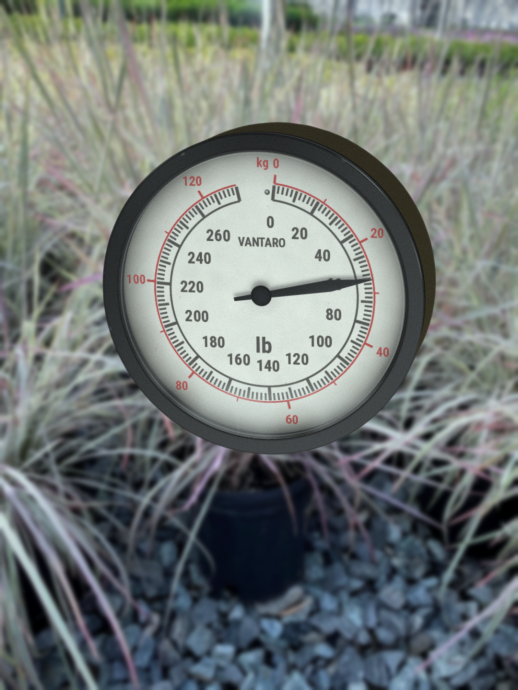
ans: {"value": 60, "unit": "lb"}
